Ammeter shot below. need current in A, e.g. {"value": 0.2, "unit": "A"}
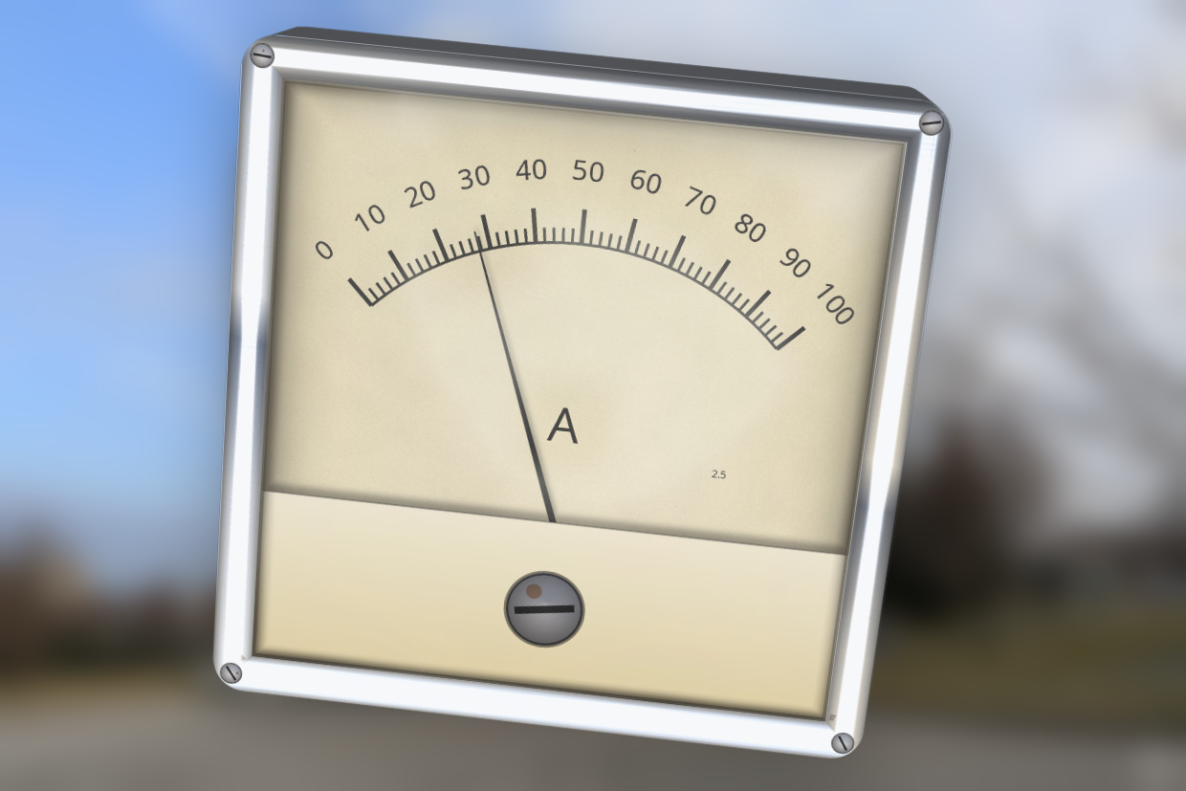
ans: {"value": 28, "unit": "A"}
